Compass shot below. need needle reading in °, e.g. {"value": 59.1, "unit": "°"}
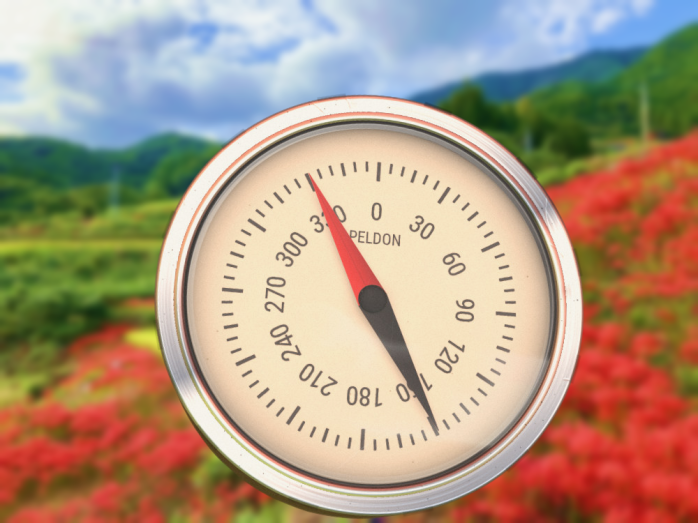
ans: {"value": 330, "unit": "°"}
